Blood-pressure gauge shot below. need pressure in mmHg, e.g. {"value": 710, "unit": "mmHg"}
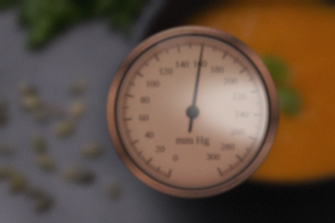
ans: {"value": 160, "unit": "mmHg"}
